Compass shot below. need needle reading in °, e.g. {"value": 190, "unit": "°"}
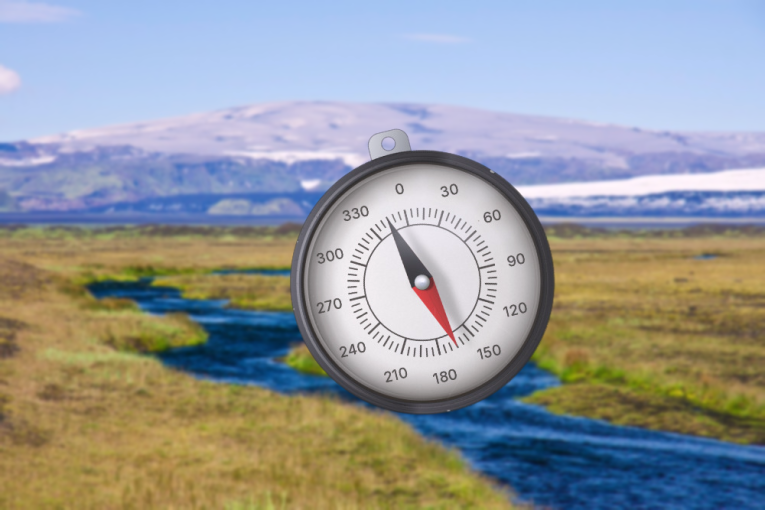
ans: {"value": 165, "unit": "°"}
